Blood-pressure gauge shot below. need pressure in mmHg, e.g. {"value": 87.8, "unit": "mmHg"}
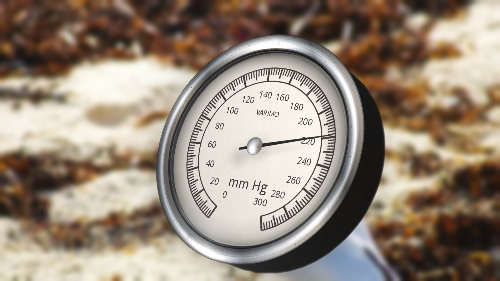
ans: {"value": 220, "unit": "mmHg"}
